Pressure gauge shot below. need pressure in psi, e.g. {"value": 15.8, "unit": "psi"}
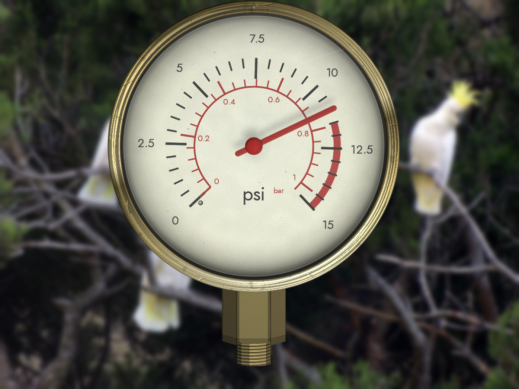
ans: {"value": 11, "unit": "psi"}
